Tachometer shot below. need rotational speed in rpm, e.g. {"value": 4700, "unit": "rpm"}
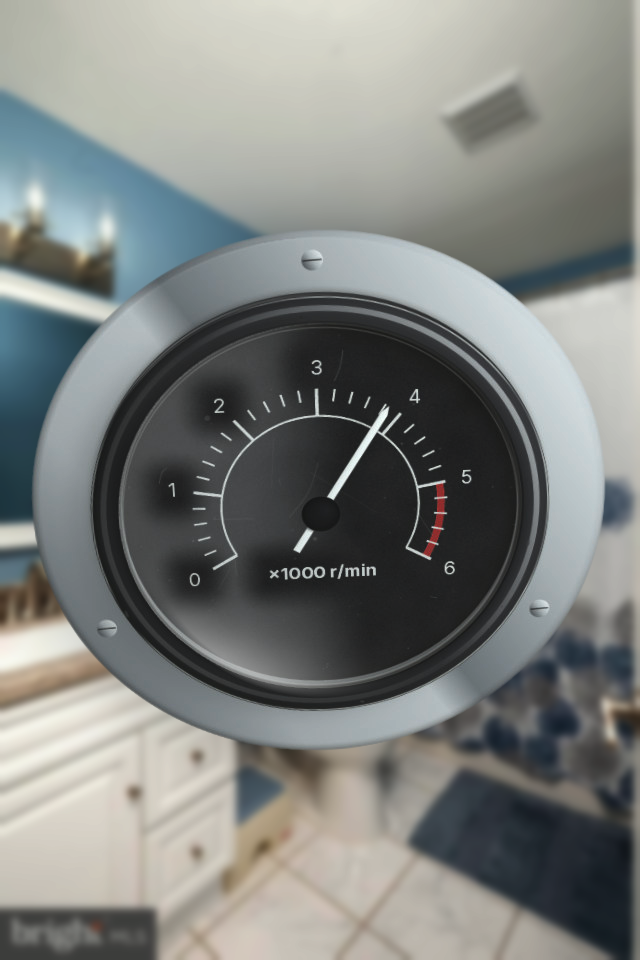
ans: {"value": 3800, "unit": "rpm"}
